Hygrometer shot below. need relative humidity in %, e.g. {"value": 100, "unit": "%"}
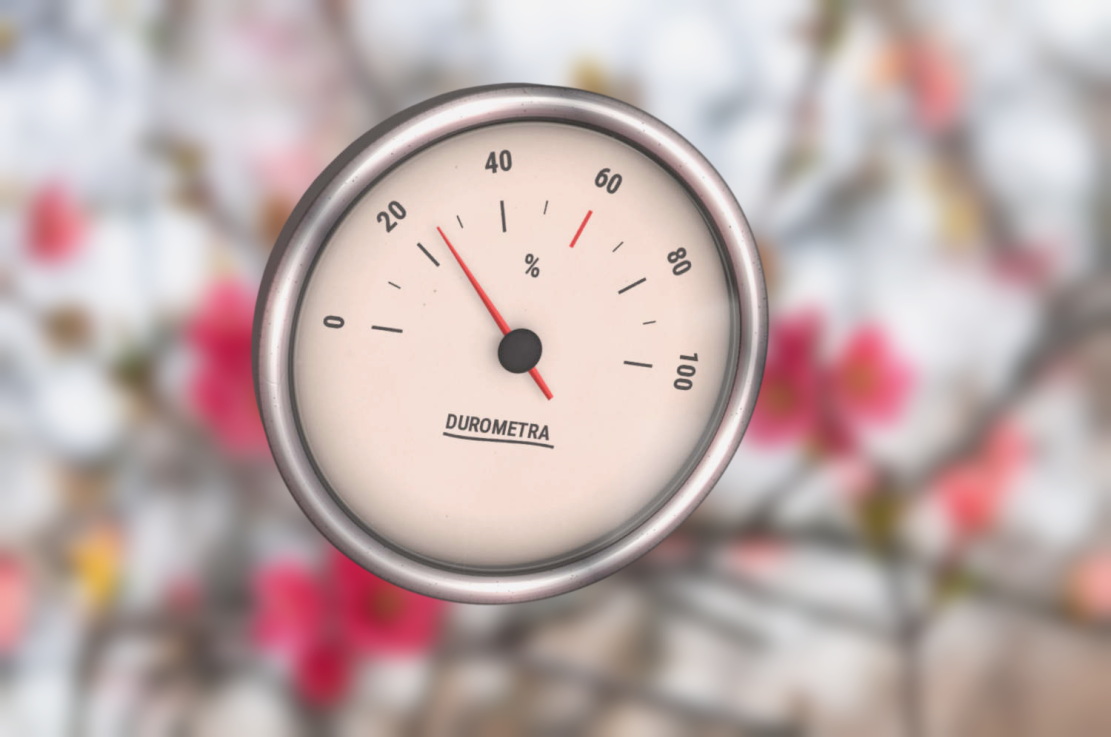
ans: {"value": 25, "unit": "%"}
